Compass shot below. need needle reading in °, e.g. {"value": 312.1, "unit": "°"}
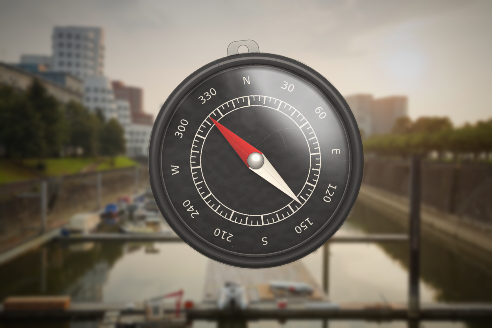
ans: {"value": 320, "unit": "°"}
